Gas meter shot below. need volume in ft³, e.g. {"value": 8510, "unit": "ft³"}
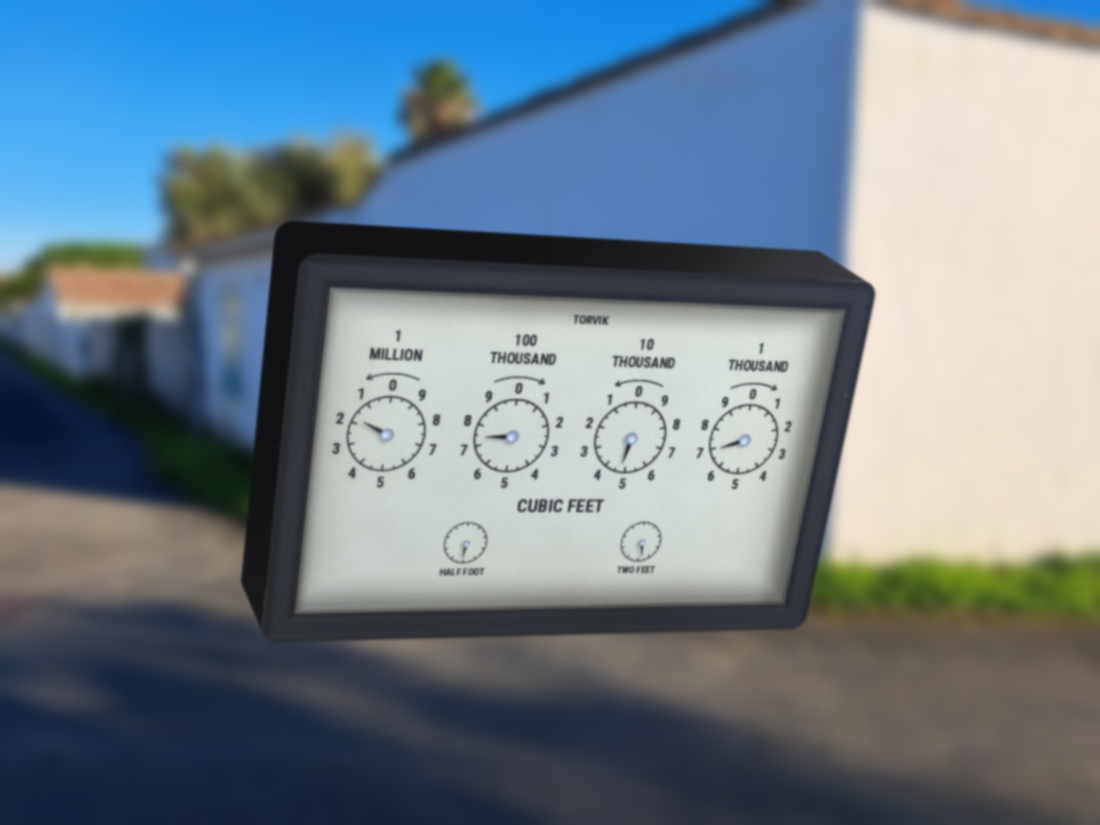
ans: {"value": 174700, "unit": "ft³"}
